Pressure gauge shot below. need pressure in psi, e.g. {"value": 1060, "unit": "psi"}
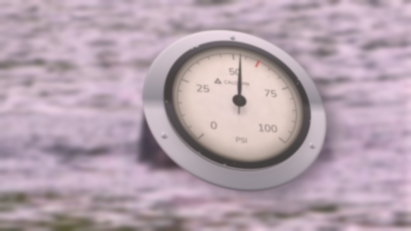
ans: {"value": 52.5, "unit": "psi"}
